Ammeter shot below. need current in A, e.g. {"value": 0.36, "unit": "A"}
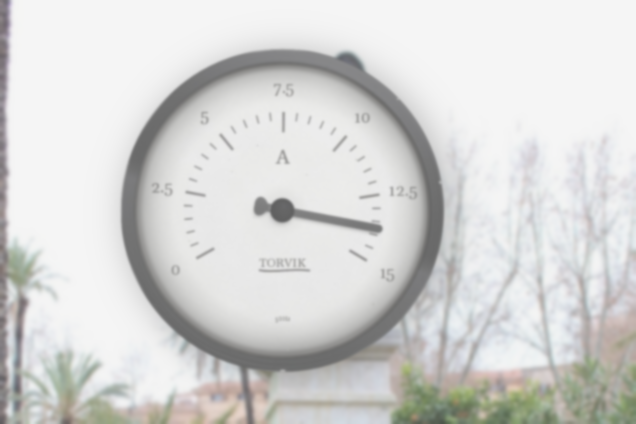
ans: {"value": 13.75, "unit": "A"}
